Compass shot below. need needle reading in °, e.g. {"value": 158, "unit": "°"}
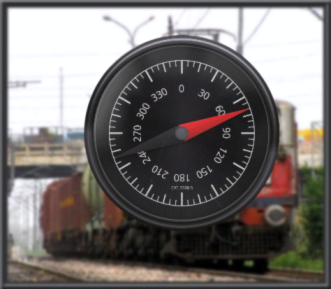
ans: {"value": 70, "unit": "°"}
